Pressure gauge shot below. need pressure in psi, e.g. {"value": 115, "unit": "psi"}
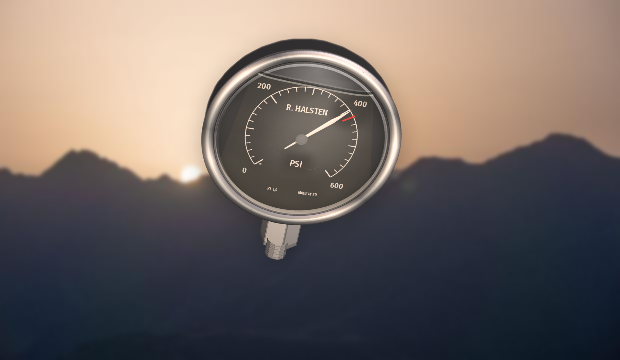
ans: {"value": 400, "unit": "psi"}
